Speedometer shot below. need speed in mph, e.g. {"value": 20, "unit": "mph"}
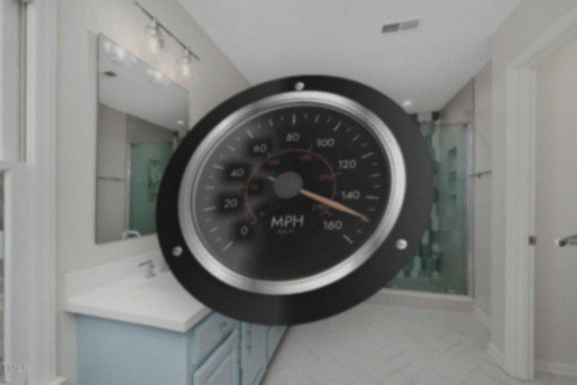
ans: {"value": 150, "unit": "mph"}
